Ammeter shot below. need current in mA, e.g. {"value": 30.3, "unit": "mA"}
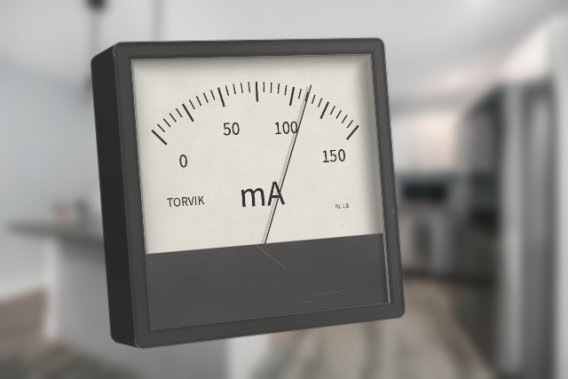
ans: {"value": 110, "unit": "mA"}
